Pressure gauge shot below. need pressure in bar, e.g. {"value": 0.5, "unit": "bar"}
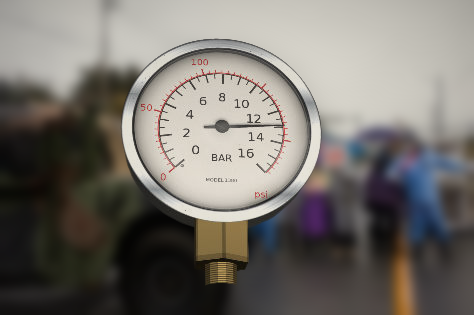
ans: {"value": 13, "unit": "bar"}
